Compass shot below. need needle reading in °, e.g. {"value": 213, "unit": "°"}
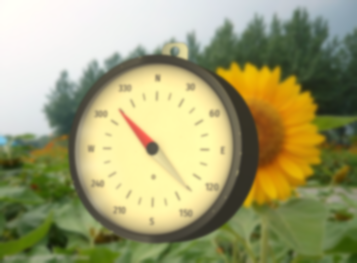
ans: {"value": 315, "unit": "°"}
